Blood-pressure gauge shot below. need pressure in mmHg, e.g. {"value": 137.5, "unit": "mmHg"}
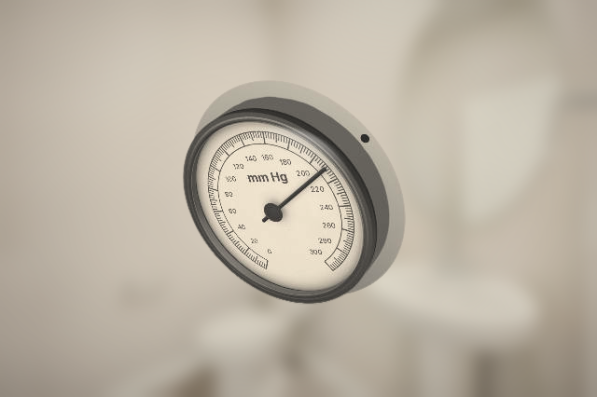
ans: {"value": 210, "unit": "mmHg"}
